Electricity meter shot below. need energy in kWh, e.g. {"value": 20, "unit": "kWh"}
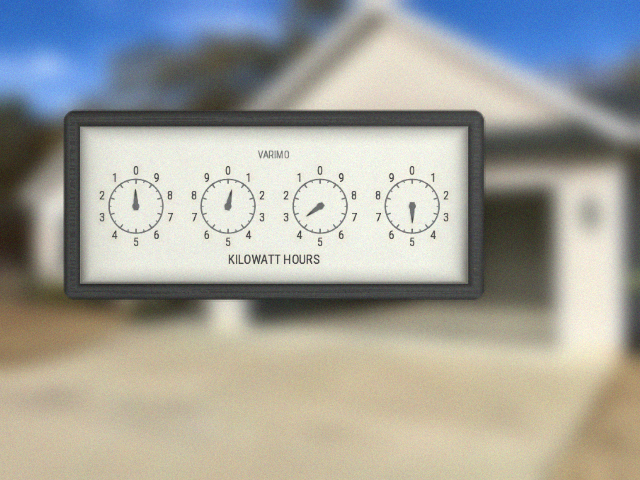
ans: {"value": 35, "unit": "kWh"}
